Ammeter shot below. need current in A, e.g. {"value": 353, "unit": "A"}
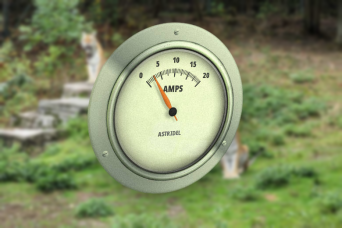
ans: {"value": 2.5, "unit": "A"}
